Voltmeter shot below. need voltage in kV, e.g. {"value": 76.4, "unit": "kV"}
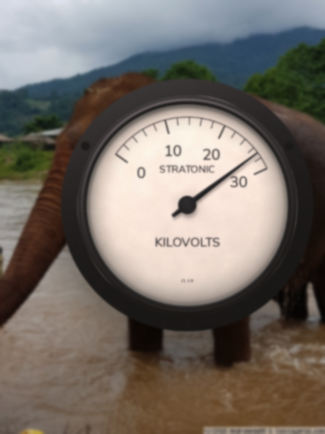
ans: {"value": 27, "unit": "kV"}
